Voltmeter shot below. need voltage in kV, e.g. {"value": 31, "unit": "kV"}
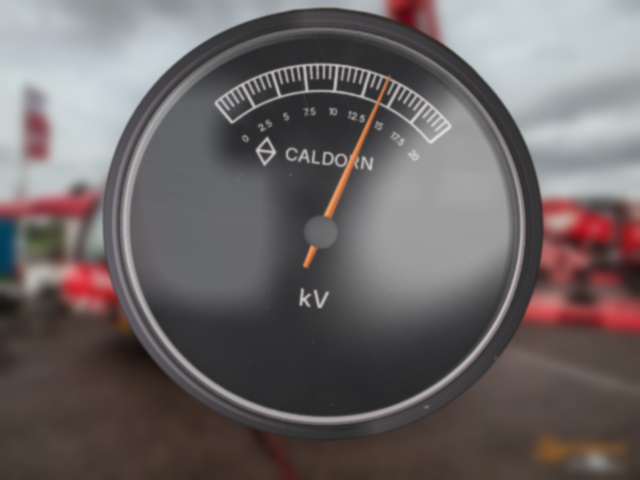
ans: {"value": 14, "unit": "kV"}
